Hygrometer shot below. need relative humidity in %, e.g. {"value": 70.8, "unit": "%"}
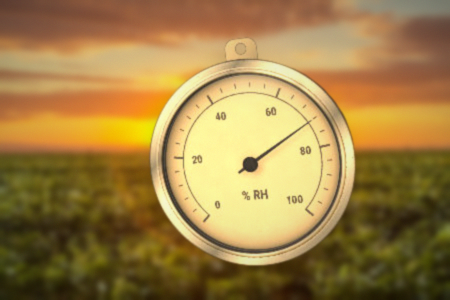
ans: {"value": 72, "unit": "%"}
